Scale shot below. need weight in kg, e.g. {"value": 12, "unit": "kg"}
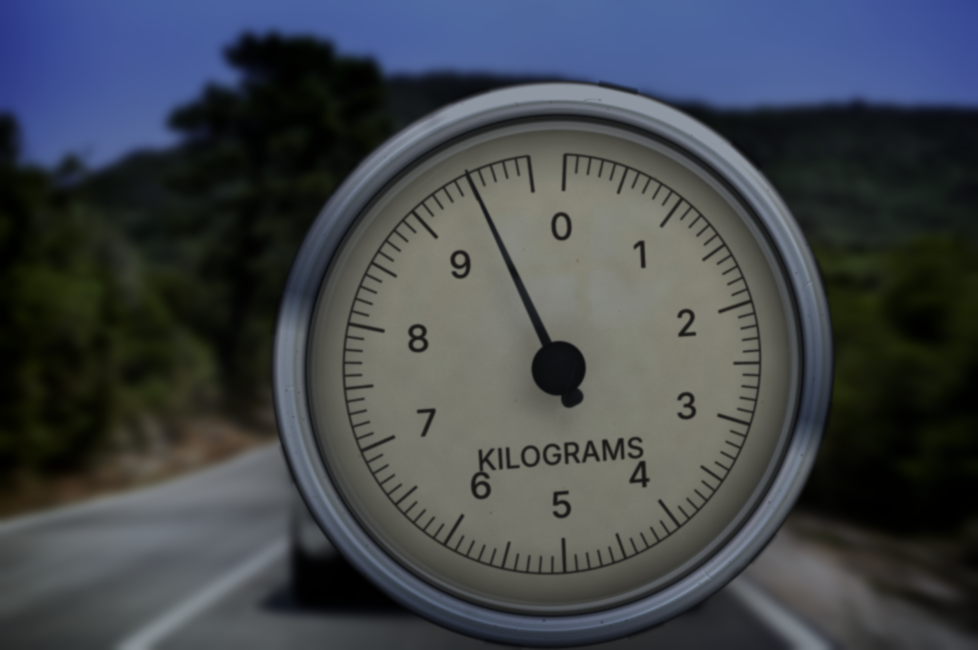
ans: {"value": 9.5, "unit": "kg"}
